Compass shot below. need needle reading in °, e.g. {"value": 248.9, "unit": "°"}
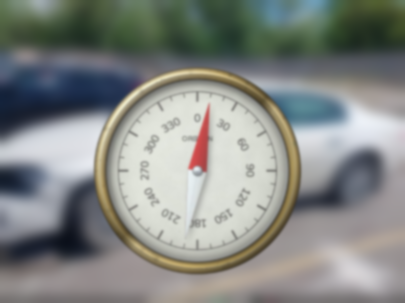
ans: {"value": 10, "unit": "°"}
